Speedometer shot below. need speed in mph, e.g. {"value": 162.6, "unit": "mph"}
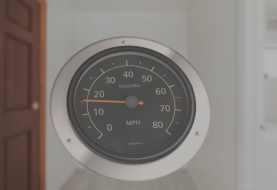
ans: {"value": 15, "unit": "mph"}
